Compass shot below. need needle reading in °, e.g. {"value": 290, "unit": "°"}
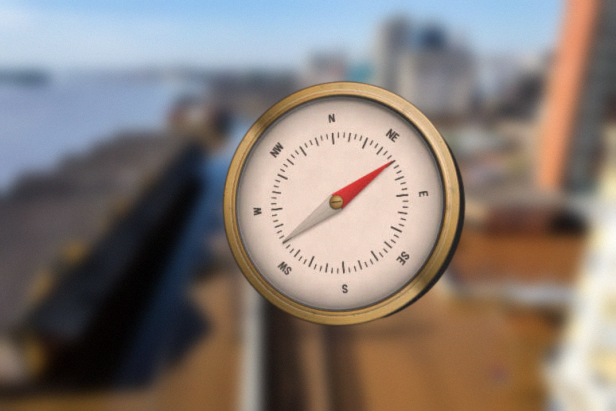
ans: {"value": 60, "unit": "°"}
